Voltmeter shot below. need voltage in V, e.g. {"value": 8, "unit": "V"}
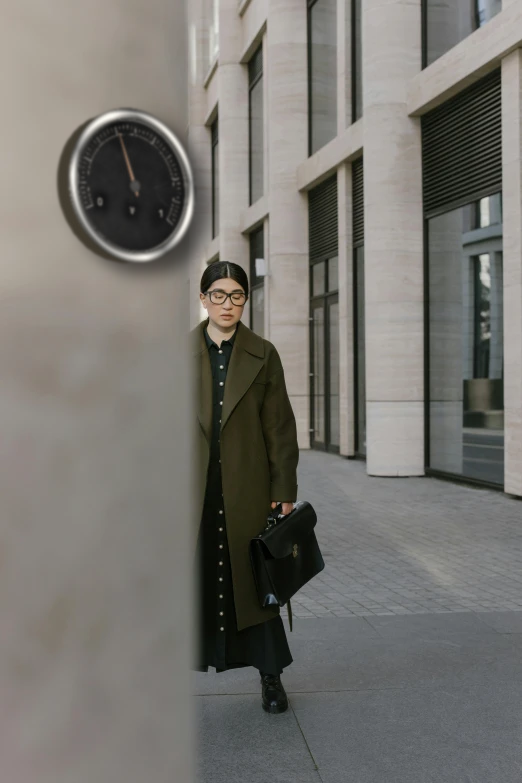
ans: {"value": 0.4, "unit": "V"}
